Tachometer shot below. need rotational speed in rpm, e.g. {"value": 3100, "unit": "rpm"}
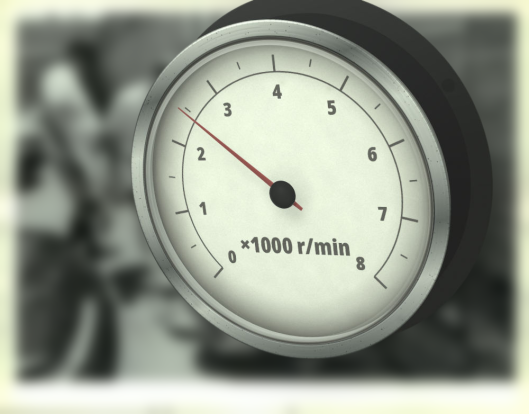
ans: {"value": 2500, "unit": "rpm"}
